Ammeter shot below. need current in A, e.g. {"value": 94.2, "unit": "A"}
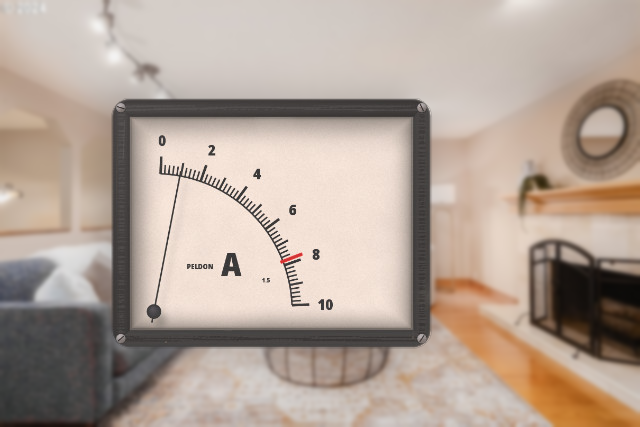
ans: {"value": 1, "unit": "A"}
